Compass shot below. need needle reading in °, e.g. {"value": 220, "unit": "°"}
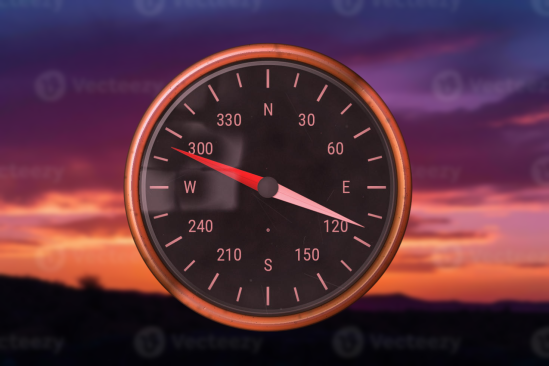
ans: {"value": 292.5, "unit": "°"}
